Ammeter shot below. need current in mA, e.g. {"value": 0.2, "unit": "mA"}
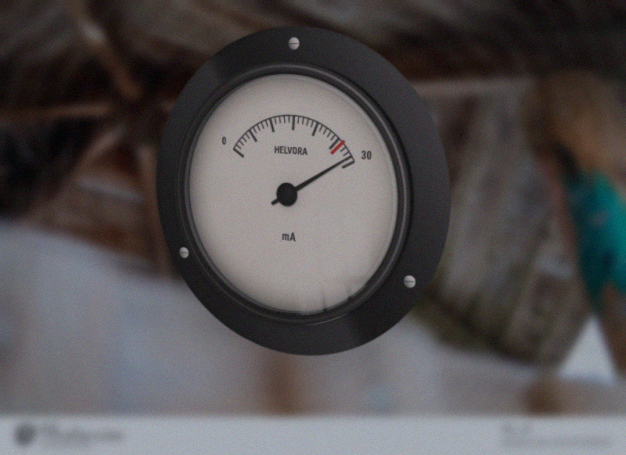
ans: {"value": 29, "unit": "mA"}
